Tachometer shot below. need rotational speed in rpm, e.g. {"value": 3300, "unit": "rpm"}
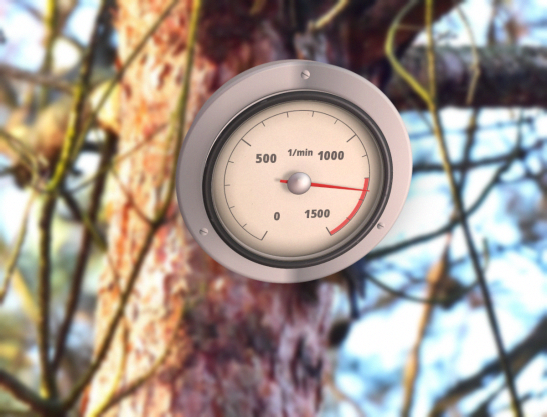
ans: {"value": 1250, "unit": "rpm"}
